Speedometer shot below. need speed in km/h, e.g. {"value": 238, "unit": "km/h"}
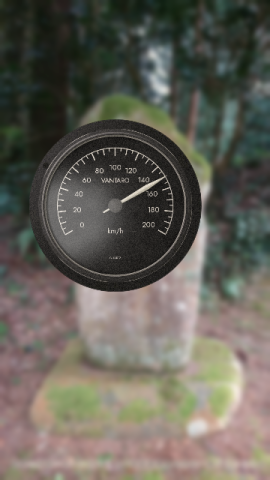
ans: {"value": 150, "unit": "km/h"}
